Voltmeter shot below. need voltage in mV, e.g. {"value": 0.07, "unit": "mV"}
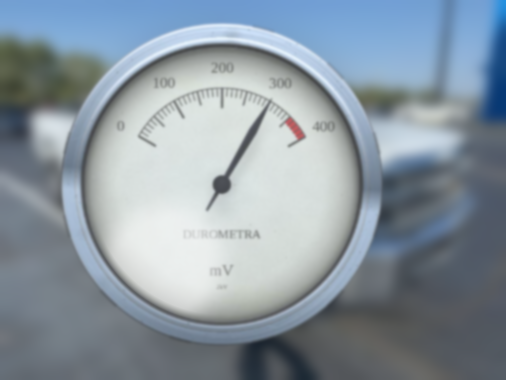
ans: {"value": 300, "unit": "mV"}
